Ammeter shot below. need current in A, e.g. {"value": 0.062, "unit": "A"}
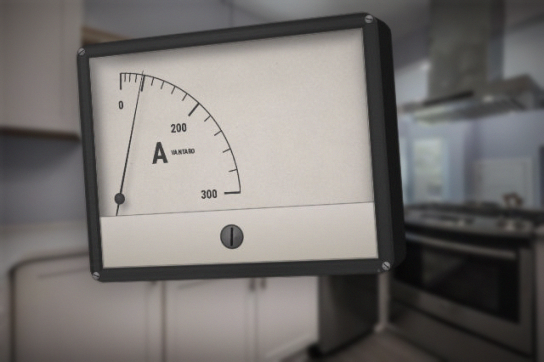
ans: {"value": 100, "unit": "A"}
